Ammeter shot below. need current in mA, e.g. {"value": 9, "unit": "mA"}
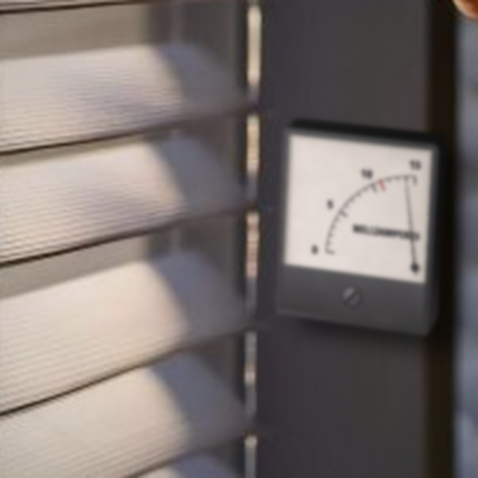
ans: {"value": 14, "unit": "mA"}
